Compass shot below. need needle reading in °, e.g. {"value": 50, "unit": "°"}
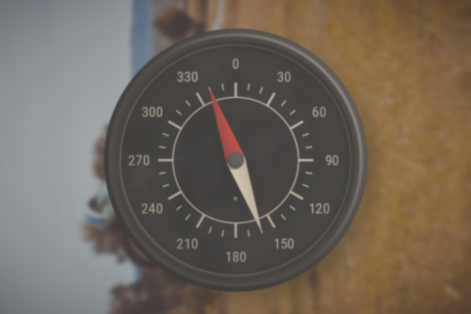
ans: {"value": 340, "unit": "°"}
